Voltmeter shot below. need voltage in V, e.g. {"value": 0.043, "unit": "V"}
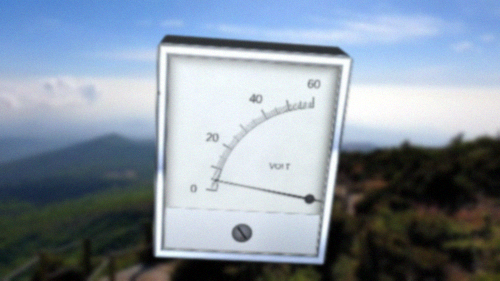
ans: {"value": 5, "unit": "V"}
